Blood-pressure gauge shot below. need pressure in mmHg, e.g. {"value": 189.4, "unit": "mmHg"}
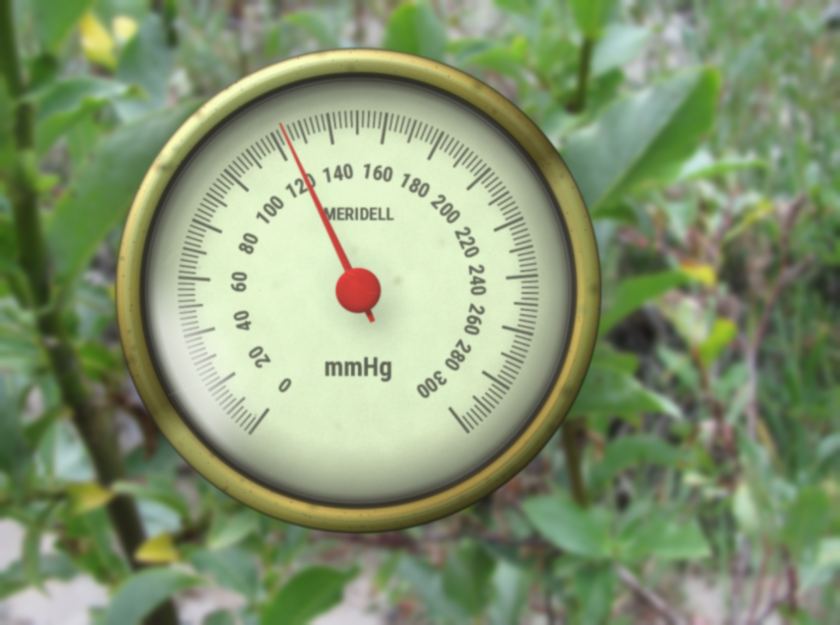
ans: {"value": 124, "unit": "mmHg"}
